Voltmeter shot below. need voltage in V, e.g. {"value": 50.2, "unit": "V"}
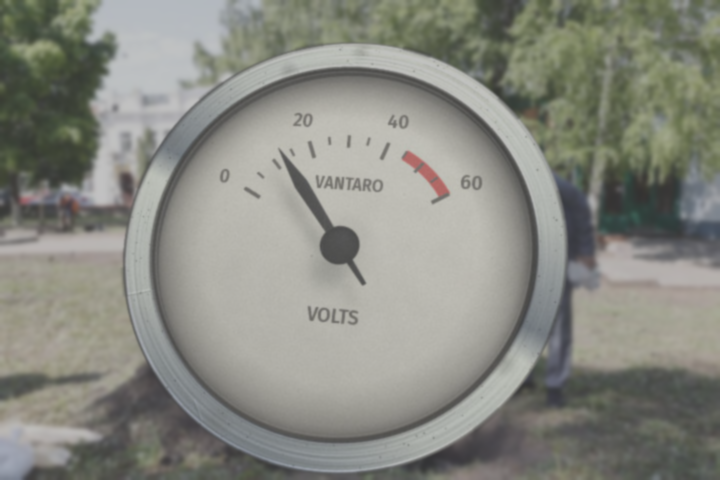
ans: {"value": 12.5, "unit": "V"}
